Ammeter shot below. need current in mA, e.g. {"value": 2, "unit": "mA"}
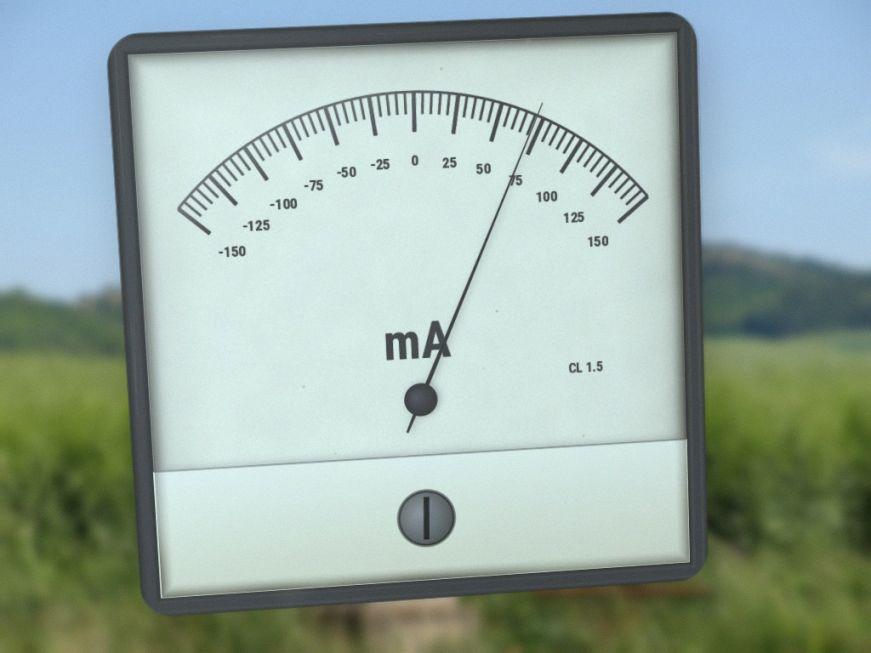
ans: {"value": 70, "unit": "mA"}
